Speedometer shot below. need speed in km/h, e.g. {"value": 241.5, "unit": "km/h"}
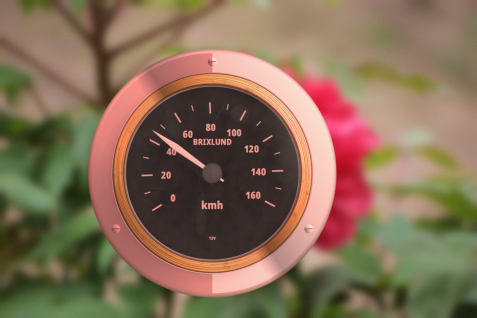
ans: {"value": 45, "unit": "km/h"}
